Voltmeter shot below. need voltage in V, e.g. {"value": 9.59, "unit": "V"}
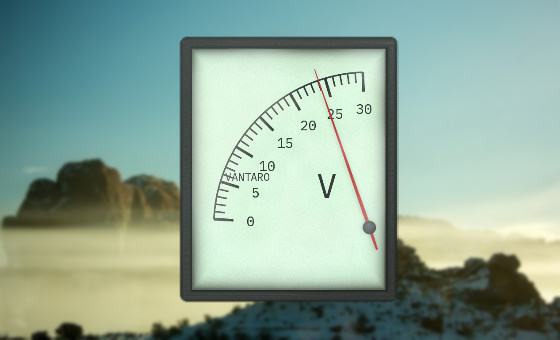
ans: {"value": 24, "unit": "V"}
